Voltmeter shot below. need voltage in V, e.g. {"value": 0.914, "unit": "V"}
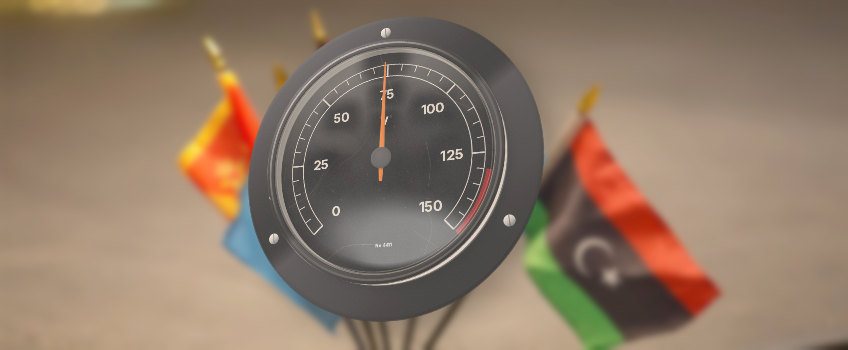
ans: {"value": 75, "unit": "V"}
